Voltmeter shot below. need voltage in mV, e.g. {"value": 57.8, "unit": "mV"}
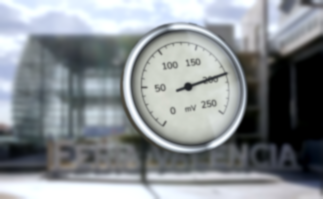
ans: {"value": 200, "unit": "mV"}
